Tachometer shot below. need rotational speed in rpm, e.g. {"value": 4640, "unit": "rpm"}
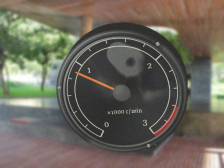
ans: {"value": 900, "unit": "rpm"}
